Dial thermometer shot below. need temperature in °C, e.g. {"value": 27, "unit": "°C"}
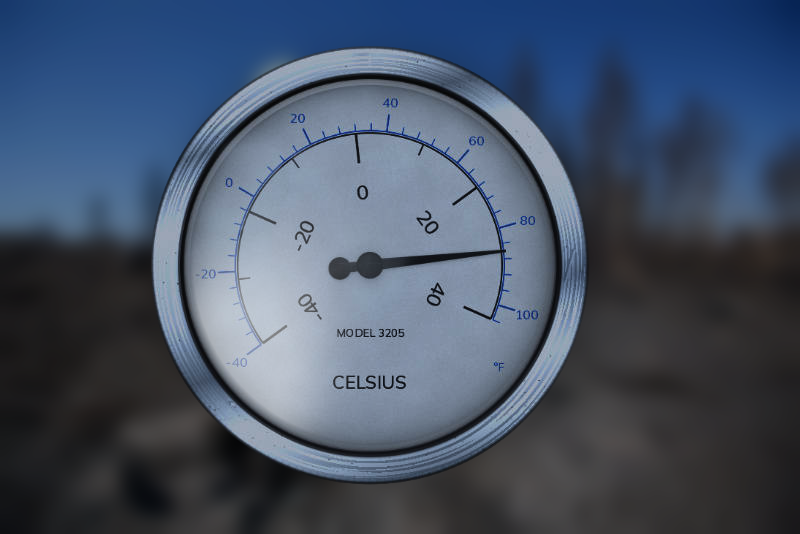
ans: {"value": 30, "unit": "°C"}
